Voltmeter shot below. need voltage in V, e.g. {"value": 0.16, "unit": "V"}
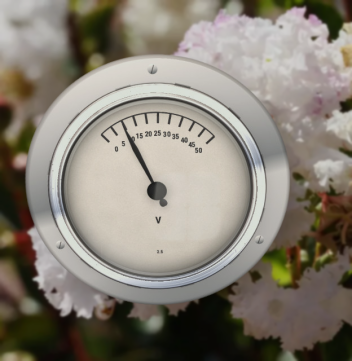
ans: {"value": 10, "unit": "V"}
